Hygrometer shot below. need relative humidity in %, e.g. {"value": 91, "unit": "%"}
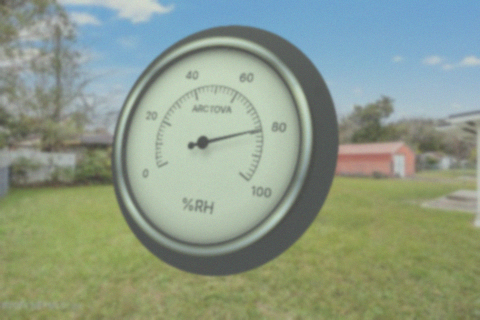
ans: {"value": 80, "unit": "%"}
